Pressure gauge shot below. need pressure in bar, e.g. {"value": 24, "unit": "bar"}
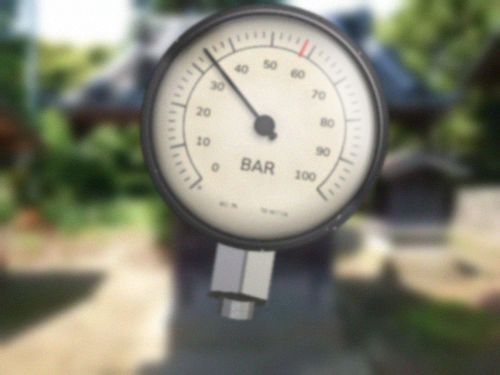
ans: {"value": 34, "unit": "bar"}
